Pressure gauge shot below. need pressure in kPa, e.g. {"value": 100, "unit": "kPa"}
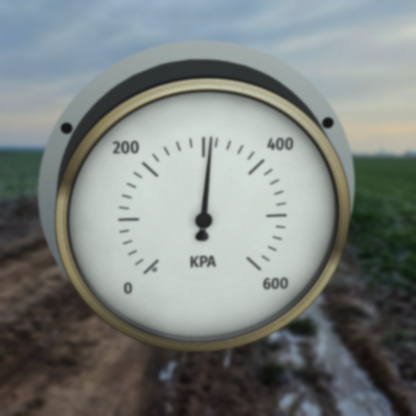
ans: {"value": 310, "unit": "kPa"}
